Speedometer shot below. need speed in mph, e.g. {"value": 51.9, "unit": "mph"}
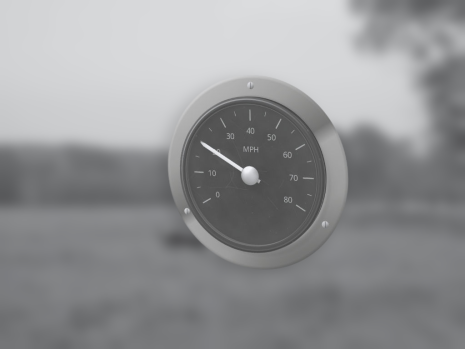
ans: {"value": 20, "unit": "mph"}
